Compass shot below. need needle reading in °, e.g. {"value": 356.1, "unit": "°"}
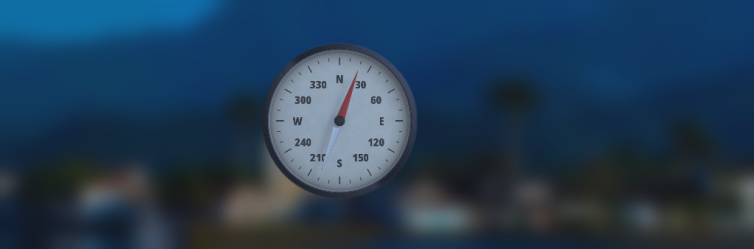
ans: {"value": 20, "unit": "°"}
